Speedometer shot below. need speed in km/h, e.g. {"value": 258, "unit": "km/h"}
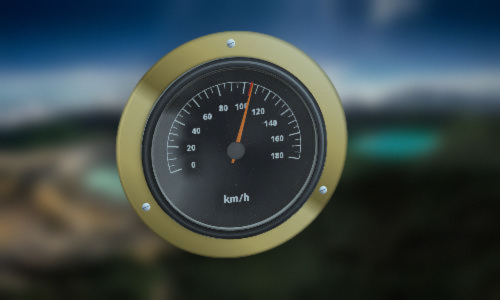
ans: {"value": 105, "unit": "km/h"}
